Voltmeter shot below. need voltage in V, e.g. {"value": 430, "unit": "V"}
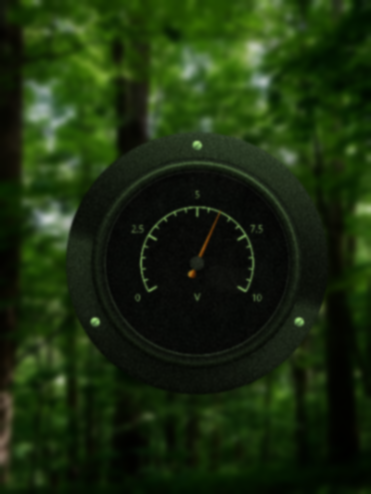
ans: {"value": 6, "unit": "V"}
